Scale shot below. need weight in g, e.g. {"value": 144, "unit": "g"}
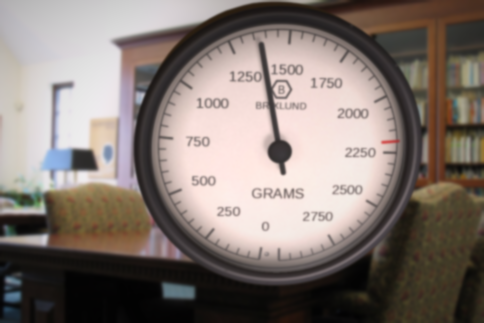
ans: {"value": 1375, "unit": "g"}
